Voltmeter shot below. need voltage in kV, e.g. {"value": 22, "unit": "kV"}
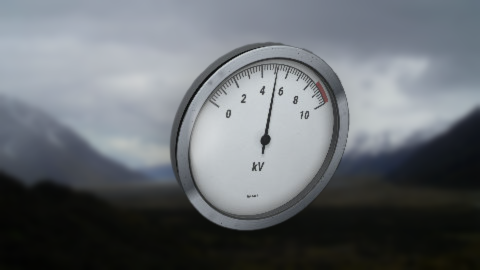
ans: {"value": 5, "unit": "kV"}
